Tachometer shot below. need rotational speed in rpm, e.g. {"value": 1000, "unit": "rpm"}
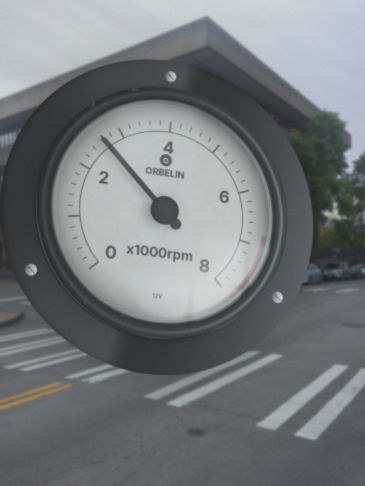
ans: {"value": 2600, "unit": "rpm"}
